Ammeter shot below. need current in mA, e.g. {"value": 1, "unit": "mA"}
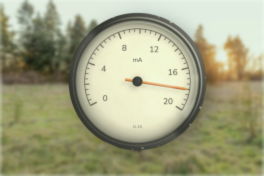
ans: {"value": 18, "unit": "mA"}
